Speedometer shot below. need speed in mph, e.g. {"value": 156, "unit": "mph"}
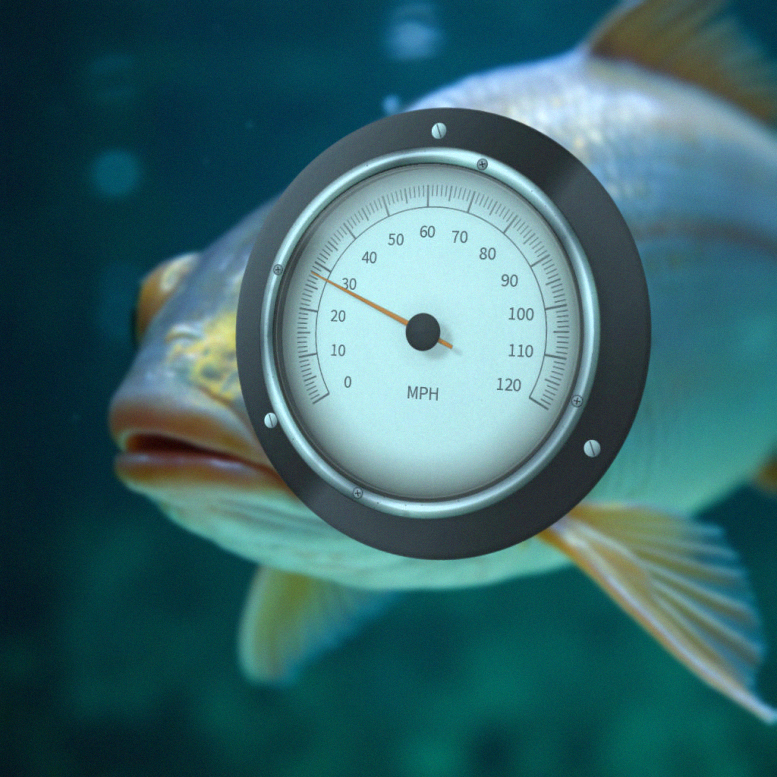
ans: {"value": 28, "unit": "mph"}
